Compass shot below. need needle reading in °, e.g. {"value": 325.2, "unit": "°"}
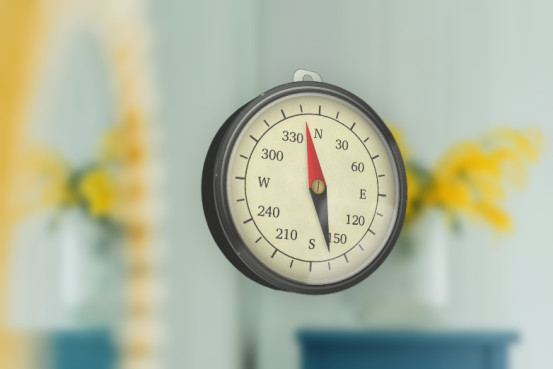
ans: {"value": 345, "unit": "°"}
